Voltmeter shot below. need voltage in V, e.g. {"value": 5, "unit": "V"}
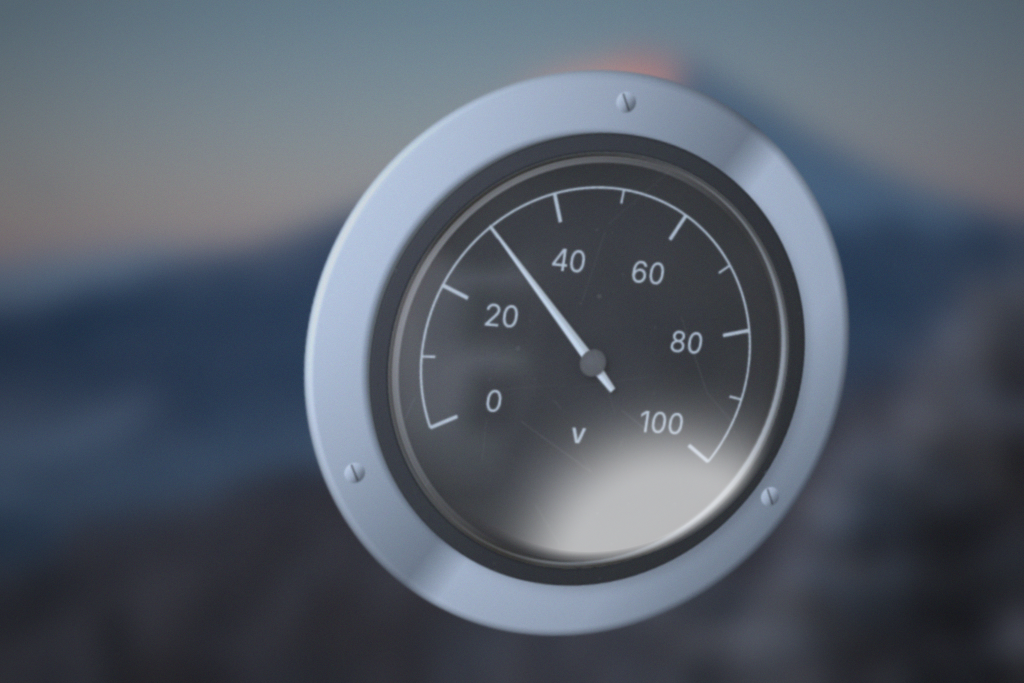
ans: {"value": 30, "unit": "V"}
